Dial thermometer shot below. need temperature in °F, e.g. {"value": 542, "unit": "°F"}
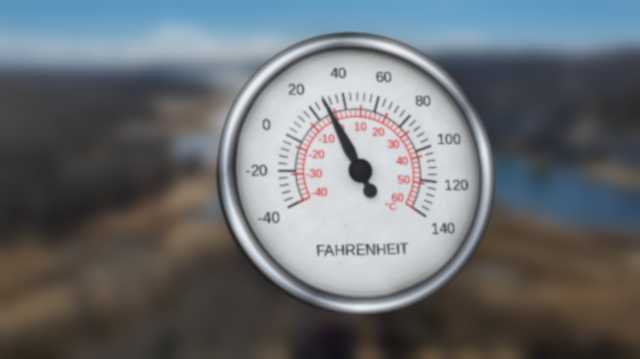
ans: {"value": 28, "unit": "°F"}
